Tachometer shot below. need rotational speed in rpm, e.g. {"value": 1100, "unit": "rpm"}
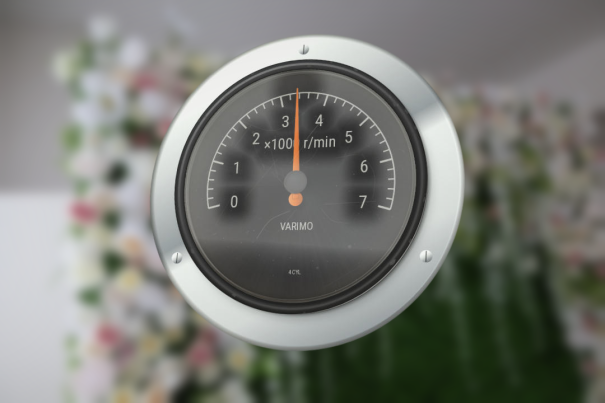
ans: {"value": 3400, "unit": "rpm"}
